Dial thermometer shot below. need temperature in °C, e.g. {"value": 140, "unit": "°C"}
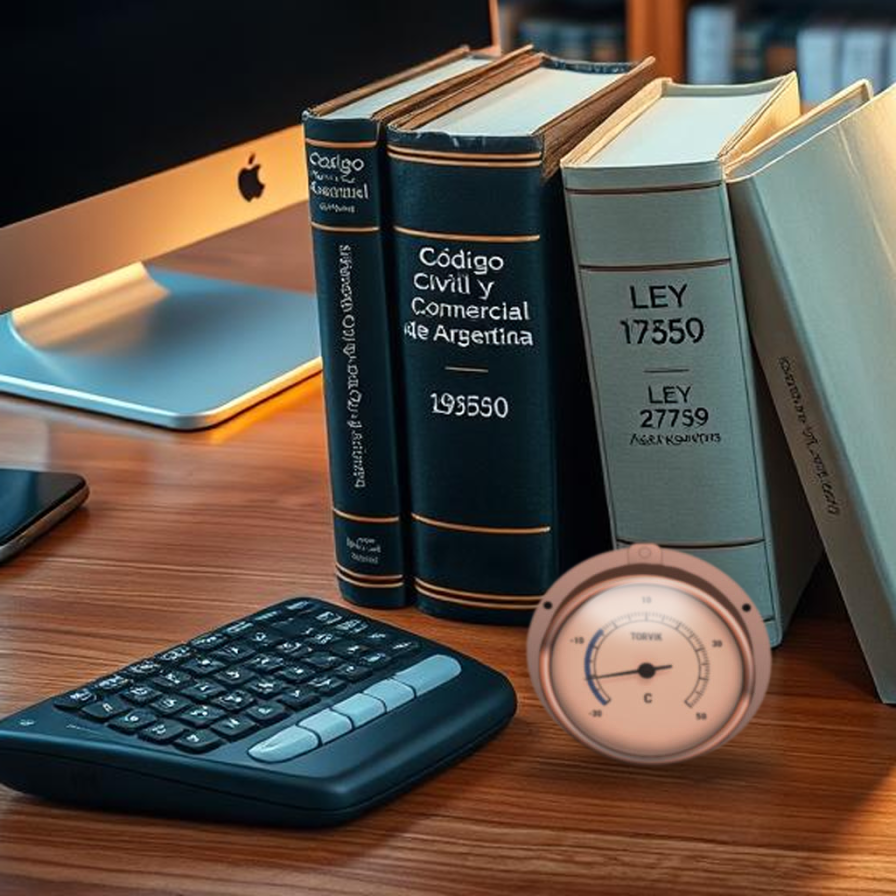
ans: {"value": -20, "unit": "°C"}
